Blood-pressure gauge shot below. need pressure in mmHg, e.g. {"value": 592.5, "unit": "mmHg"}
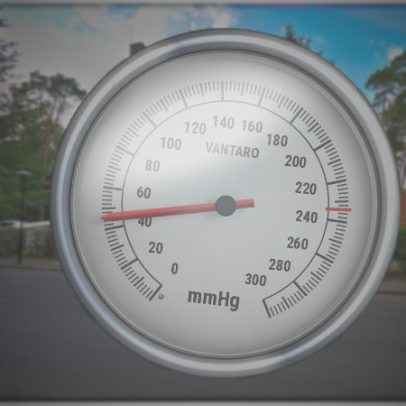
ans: {"value": 46, "unit": "mmHg"}
